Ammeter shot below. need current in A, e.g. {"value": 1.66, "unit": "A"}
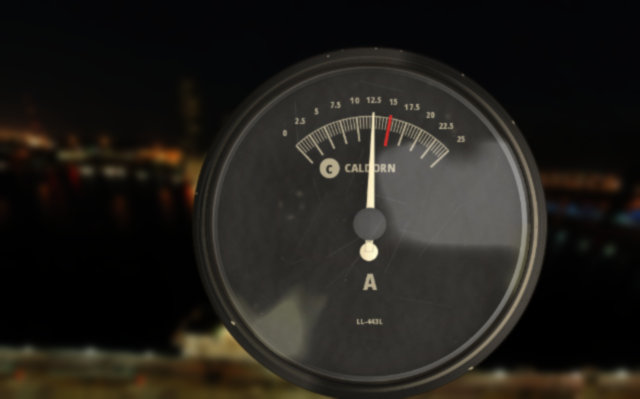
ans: {"value": 12.5, "unit": "A"}
